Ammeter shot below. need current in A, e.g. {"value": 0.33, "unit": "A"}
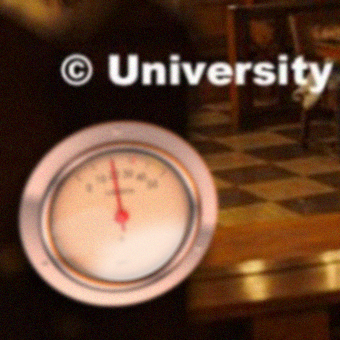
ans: {"value": 20, "unit": "A"}
